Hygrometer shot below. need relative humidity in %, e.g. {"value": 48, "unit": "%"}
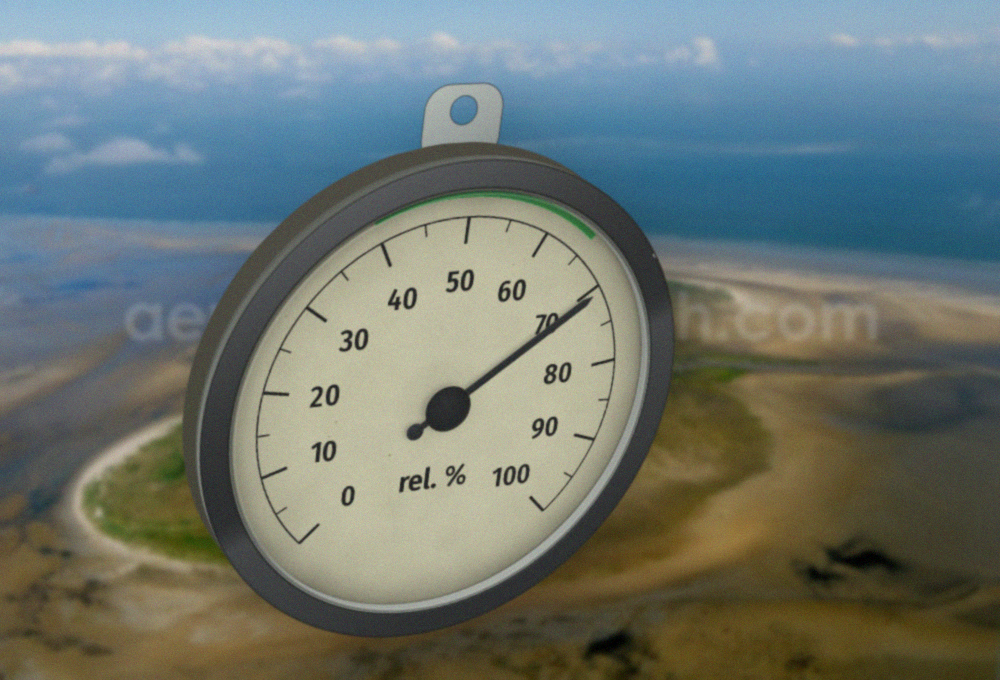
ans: {"value": 70, "unit": "%"}
